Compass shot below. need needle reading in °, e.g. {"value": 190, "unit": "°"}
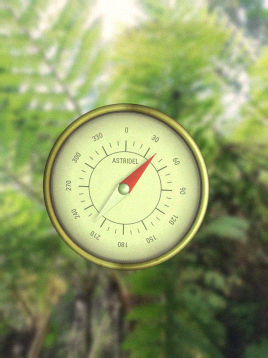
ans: {"value": 40, "unit": "°"}
